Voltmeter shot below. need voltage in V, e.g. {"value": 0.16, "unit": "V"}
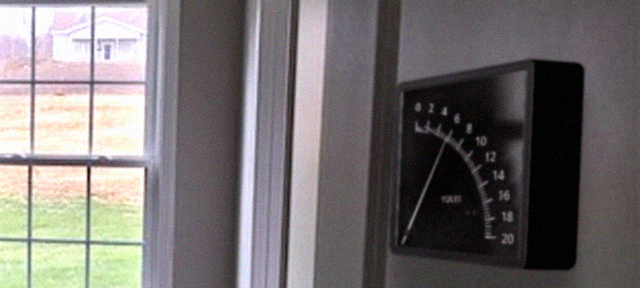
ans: {"value": 6, "unit": "V"}
